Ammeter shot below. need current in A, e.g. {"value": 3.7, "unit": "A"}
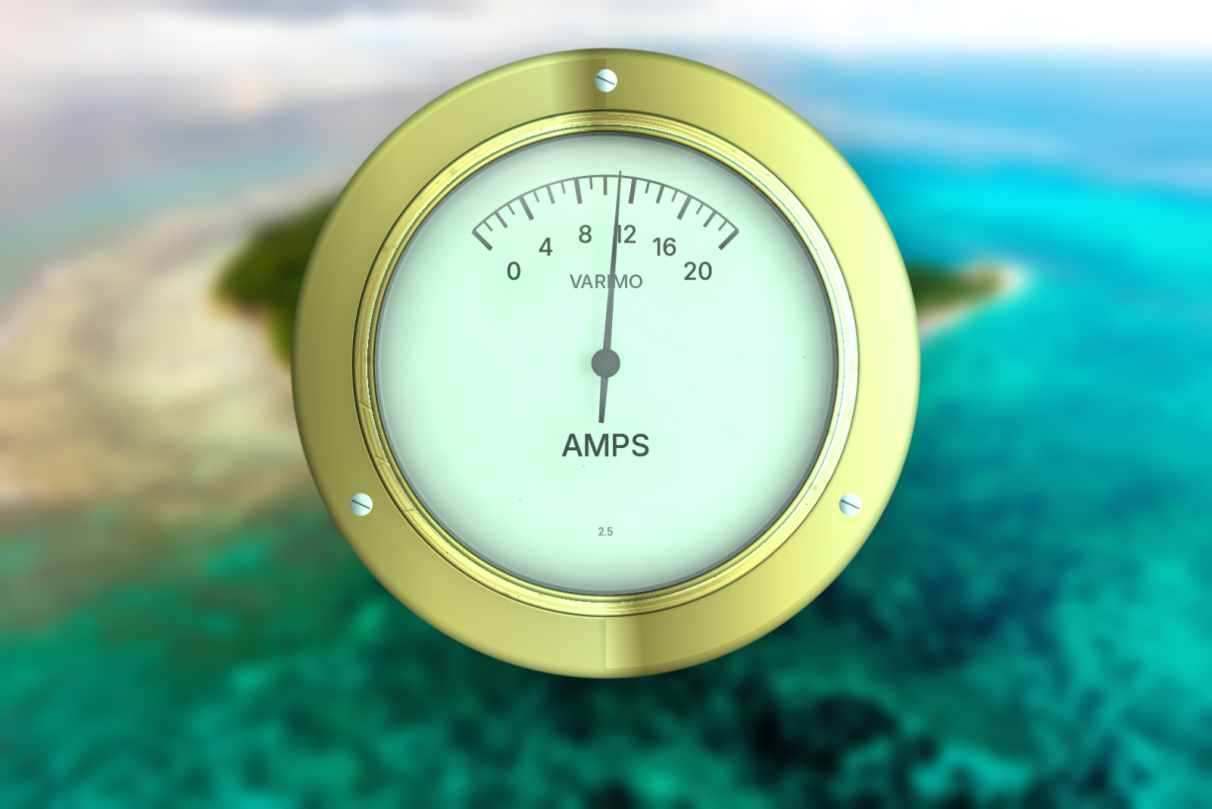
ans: {"value": 11, "unit": "A"}
